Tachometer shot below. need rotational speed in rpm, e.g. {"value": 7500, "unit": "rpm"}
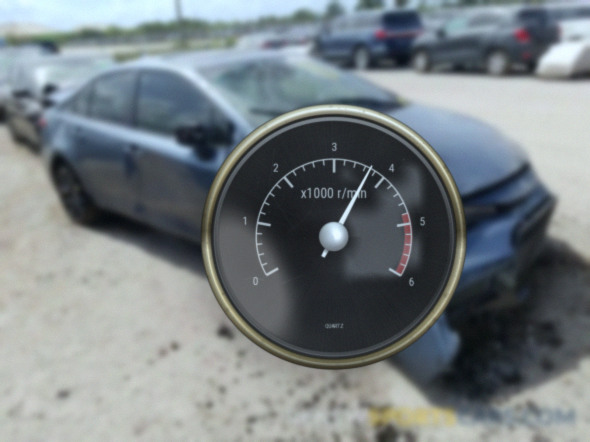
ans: {"value": 3700, "unit": "rpm"}
